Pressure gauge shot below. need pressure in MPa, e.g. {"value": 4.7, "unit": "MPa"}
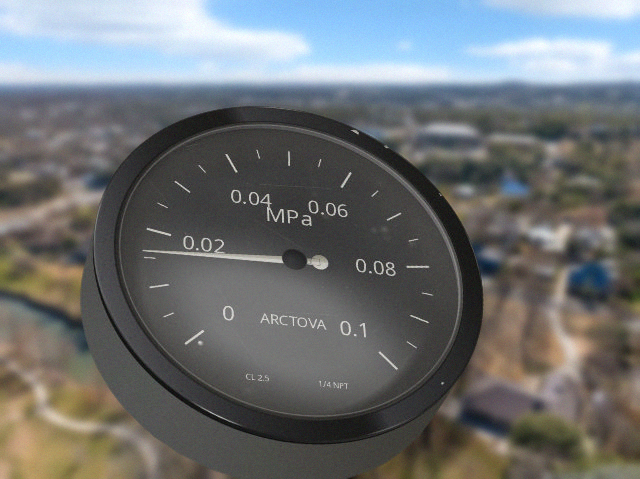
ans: {"value": 0.015, "unit": "MPa"}
